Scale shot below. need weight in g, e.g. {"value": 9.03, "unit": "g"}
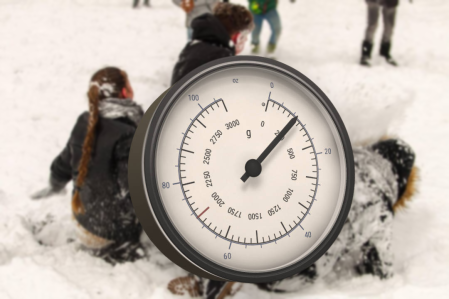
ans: {"value": 250, "unit": "g"}
